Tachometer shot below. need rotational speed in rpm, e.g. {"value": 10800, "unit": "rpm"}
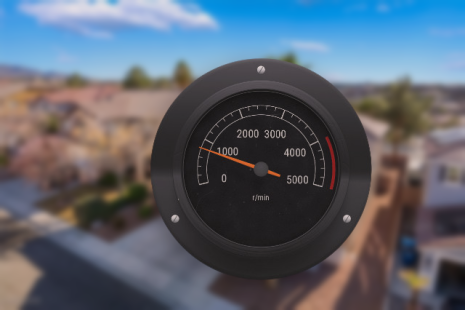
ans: {"value": 800, "unit": "rpm"}
